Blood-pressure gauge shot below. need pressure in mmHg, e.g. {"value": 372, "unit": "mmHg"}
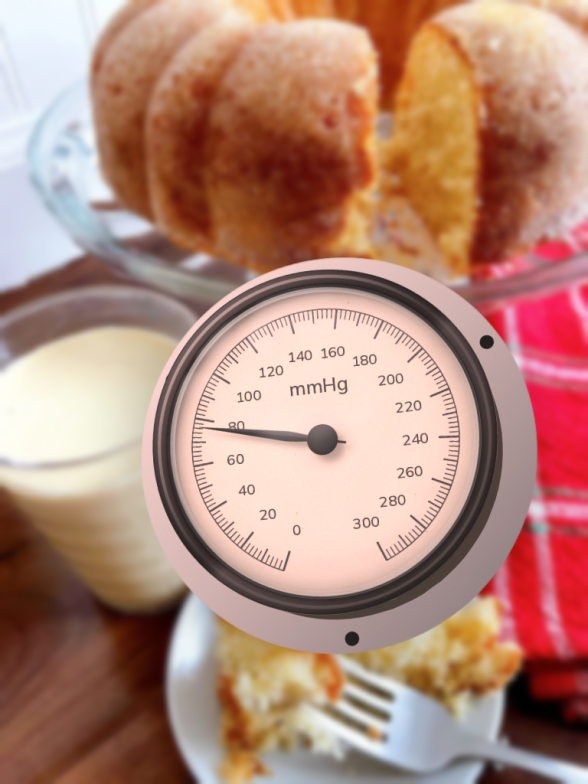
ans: {"value": 76, "unit": "mmHg"}
